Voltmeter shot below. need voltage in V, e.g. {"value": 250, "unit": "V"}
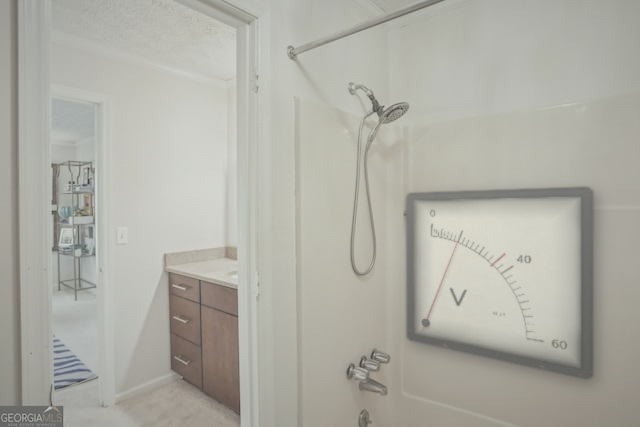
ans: {"value": 20, "unit": "V"}
